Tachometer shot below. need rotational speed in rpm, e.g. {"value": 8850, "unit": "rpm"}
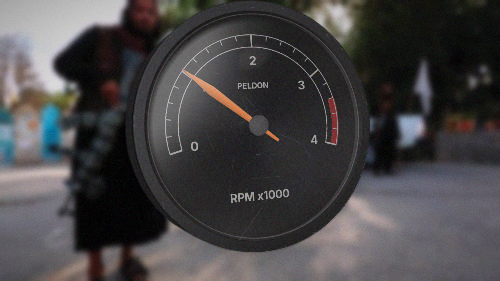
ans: {"value": 1000, "unit": "rpm"}
